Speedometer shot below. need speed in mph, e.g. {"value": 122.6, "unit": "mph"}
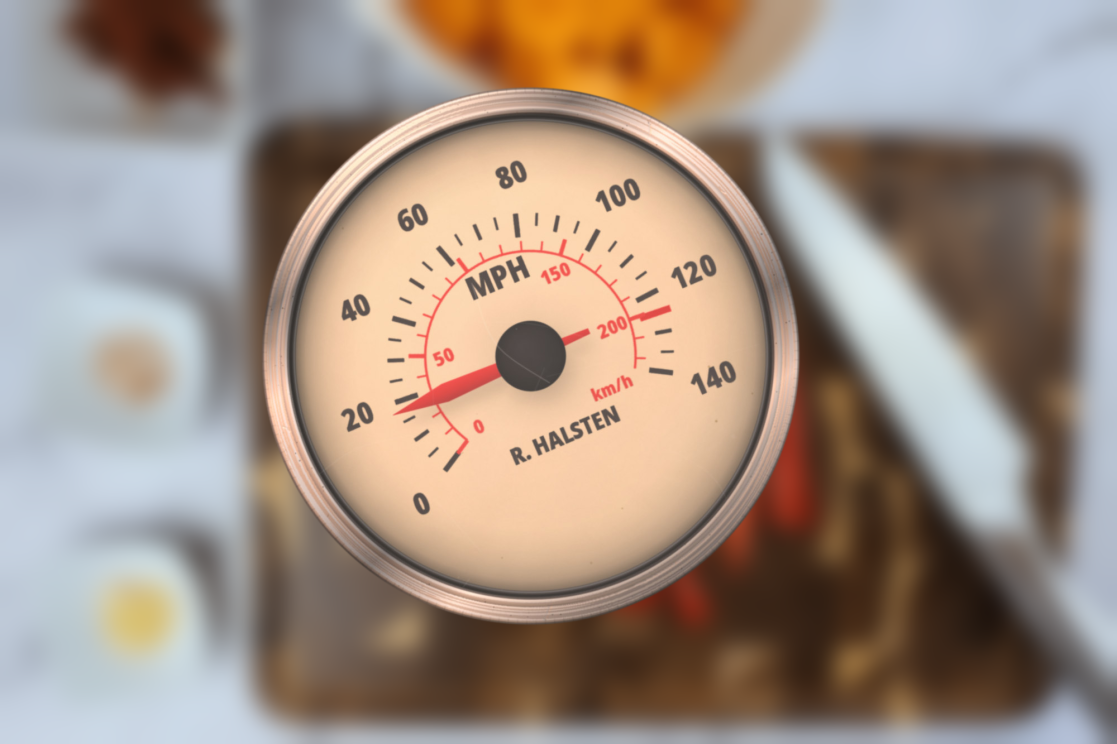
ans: {"value": 17.5, "unit": "mph"}
